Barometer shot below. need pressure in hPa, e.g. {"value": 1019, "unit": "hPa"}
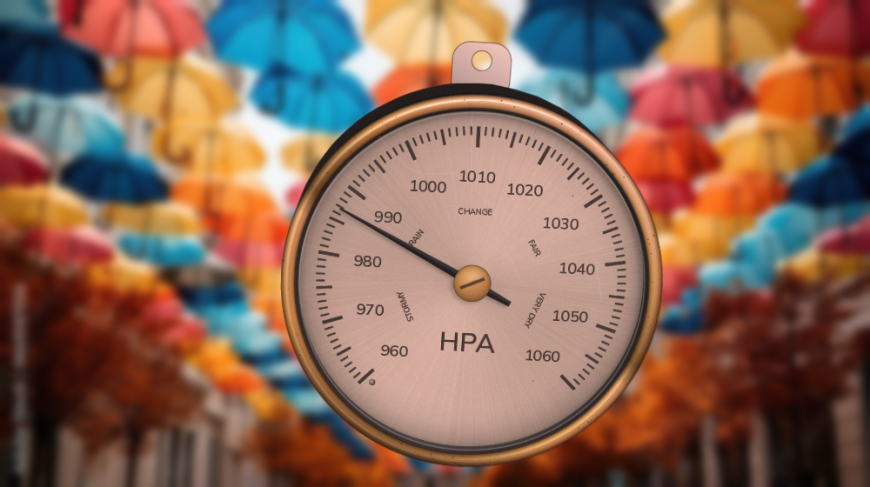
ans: {"value": 987, "unit": "hPa"}
